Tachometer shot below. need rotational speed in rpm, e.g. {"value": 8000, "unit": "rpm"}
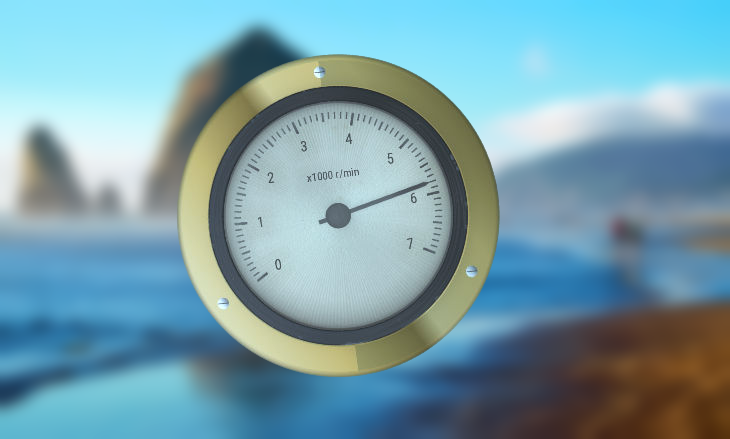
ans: {"value": 5800, "unit": "rpm"}
